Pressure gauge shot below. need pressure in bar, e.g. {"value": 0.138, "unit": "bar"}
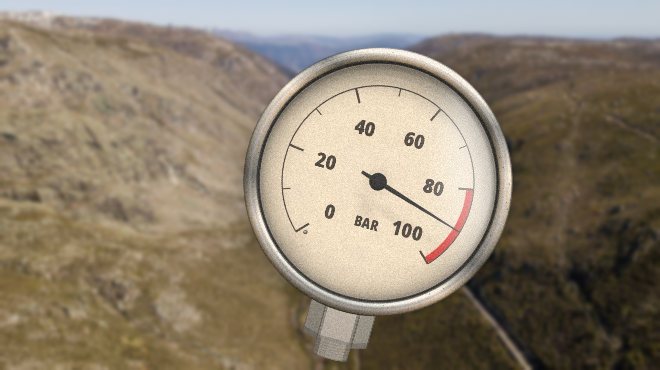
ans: {"value": 90, "unit": "bar"}
